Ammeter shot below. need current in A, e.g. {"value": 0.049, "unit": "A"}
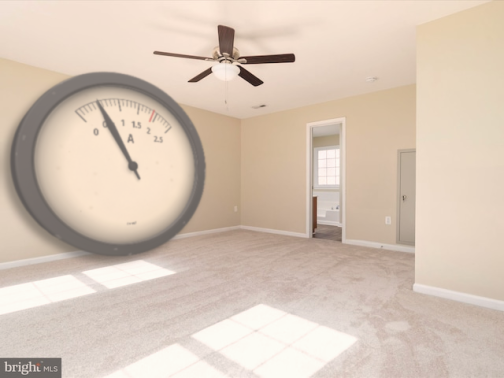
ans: {"value": 0.5, "unit": "A"}
